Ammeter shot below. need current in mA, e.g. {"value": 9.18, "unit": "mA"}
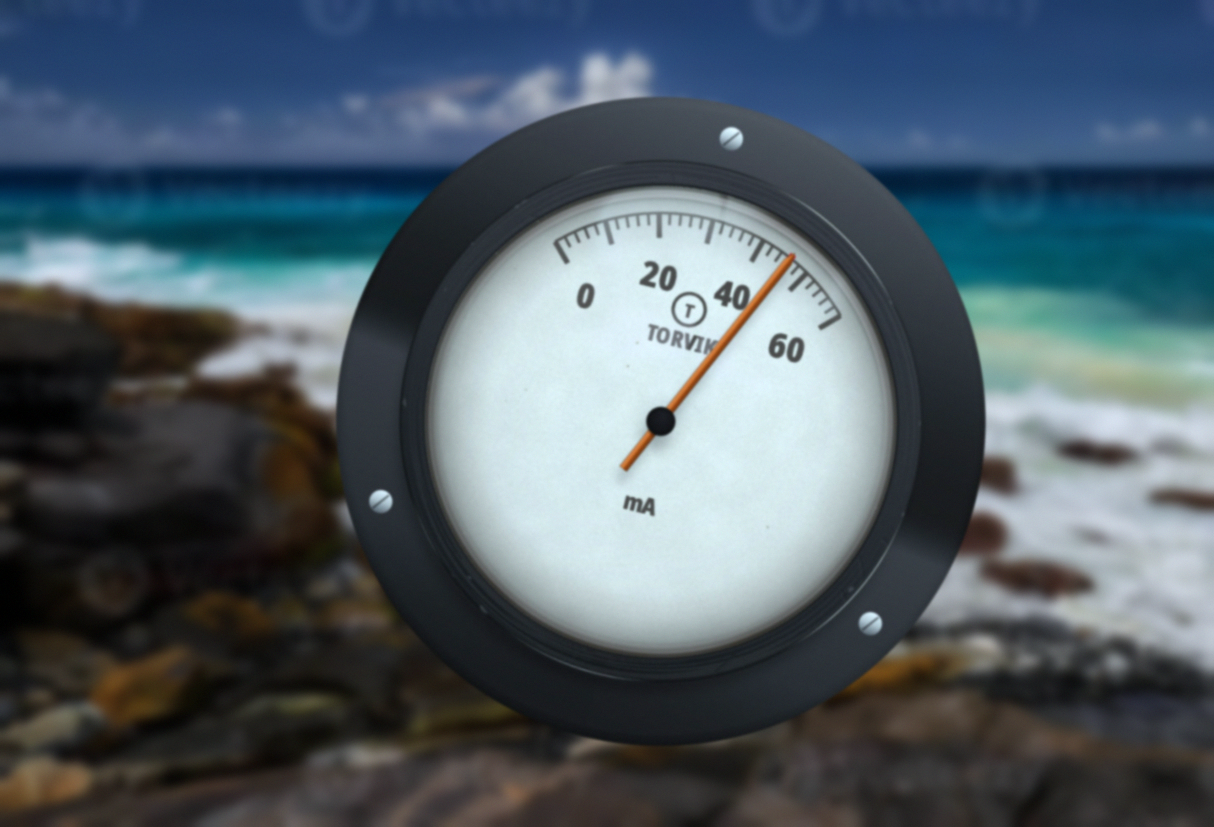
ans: {"value": 46, "unit": "mA"}
